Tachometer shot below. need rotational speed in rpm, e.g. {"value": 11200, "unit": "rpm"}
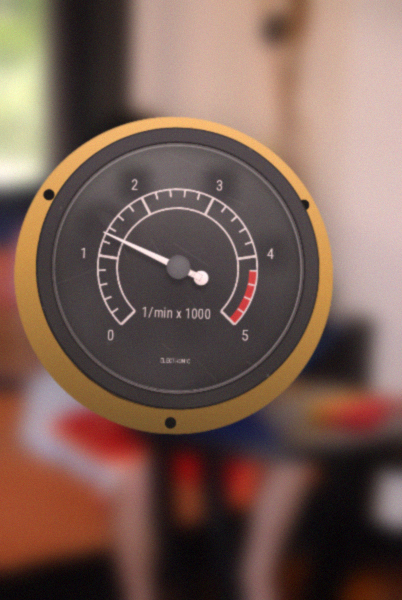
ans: {"value": 1300, "unit": "rpm"}
